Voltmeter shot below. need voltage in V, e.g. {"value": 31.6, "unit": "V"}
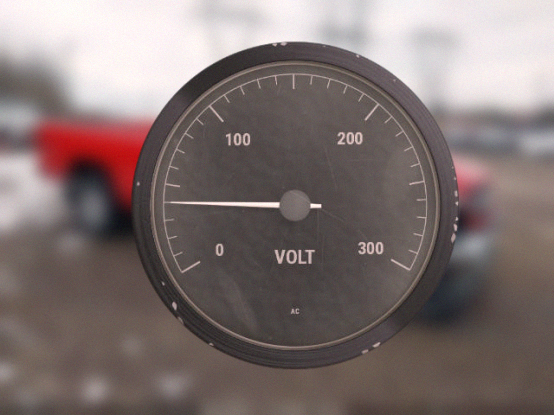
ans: {"value": 40, "unit": "V"}
